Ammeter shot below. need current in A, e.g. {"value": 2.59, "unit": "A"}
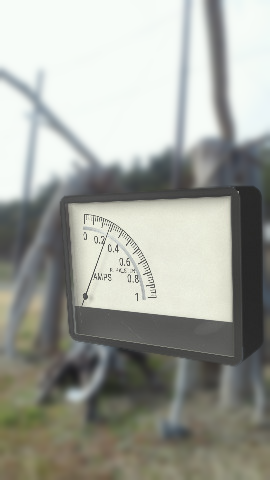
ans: {"value": 0.3, "unit": "A"}
